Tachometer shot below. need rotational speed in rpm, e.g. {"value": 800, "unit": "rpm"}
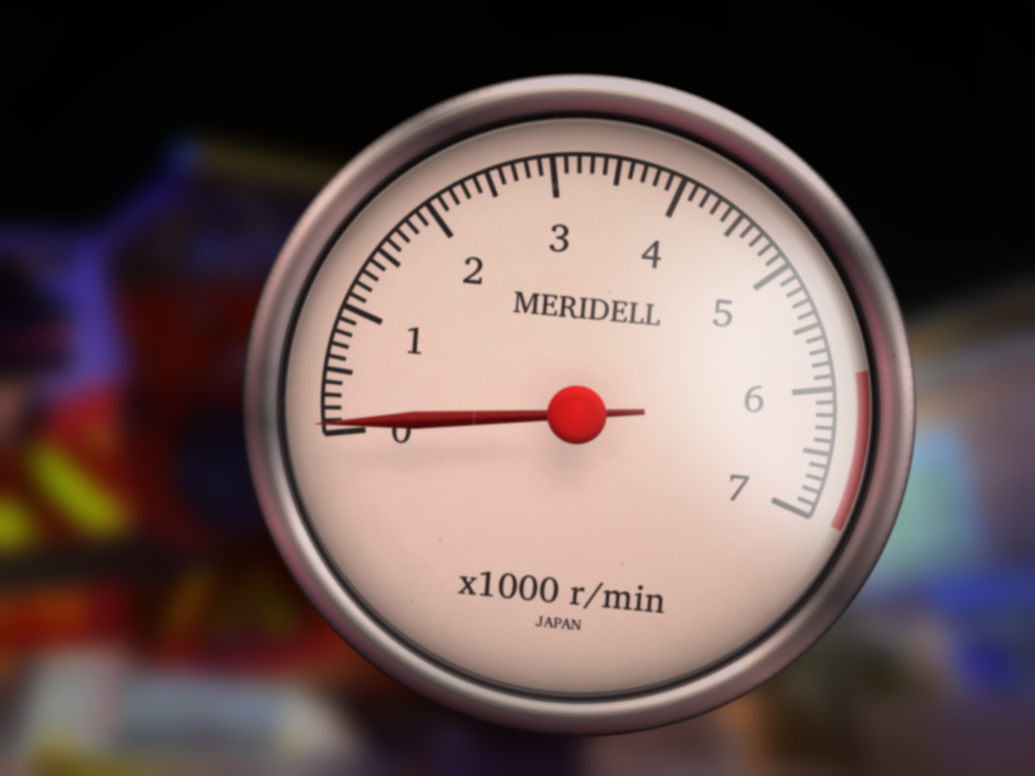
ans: {"value": 100, "unit": "rpm"}
